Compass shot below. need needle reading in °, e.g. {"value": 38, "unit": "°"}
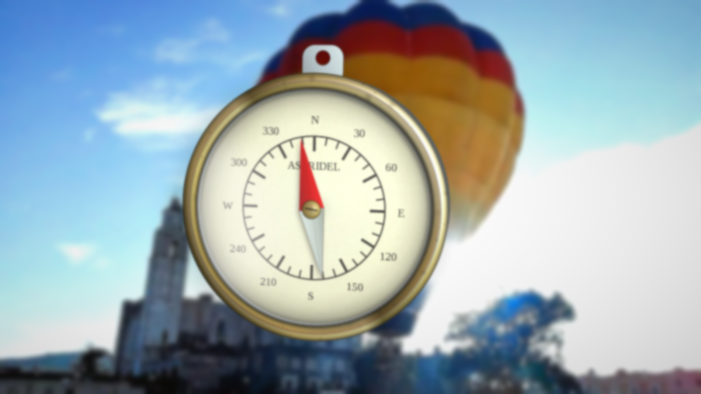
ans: {"value": 350, "unit": "°"}
